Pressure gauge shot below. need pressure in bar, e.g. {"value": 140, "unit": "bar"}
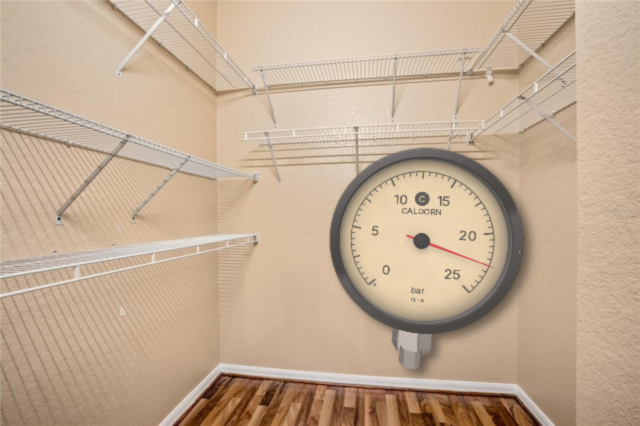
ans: {"value": 22.5, "unit": "bar"}
